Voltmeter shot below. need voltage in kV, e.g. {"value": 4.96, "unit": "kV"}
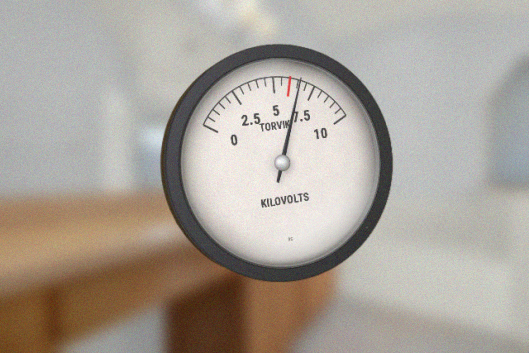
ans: {"value": 6.5, "unit": "kV"}
